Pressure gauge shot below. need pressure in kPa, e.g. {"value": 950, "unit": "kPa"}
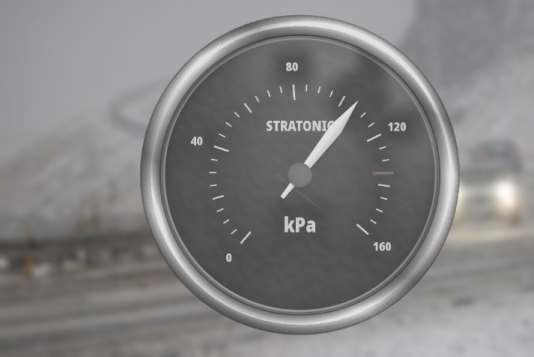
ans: {"value": 105, "unit": "kPa"}
